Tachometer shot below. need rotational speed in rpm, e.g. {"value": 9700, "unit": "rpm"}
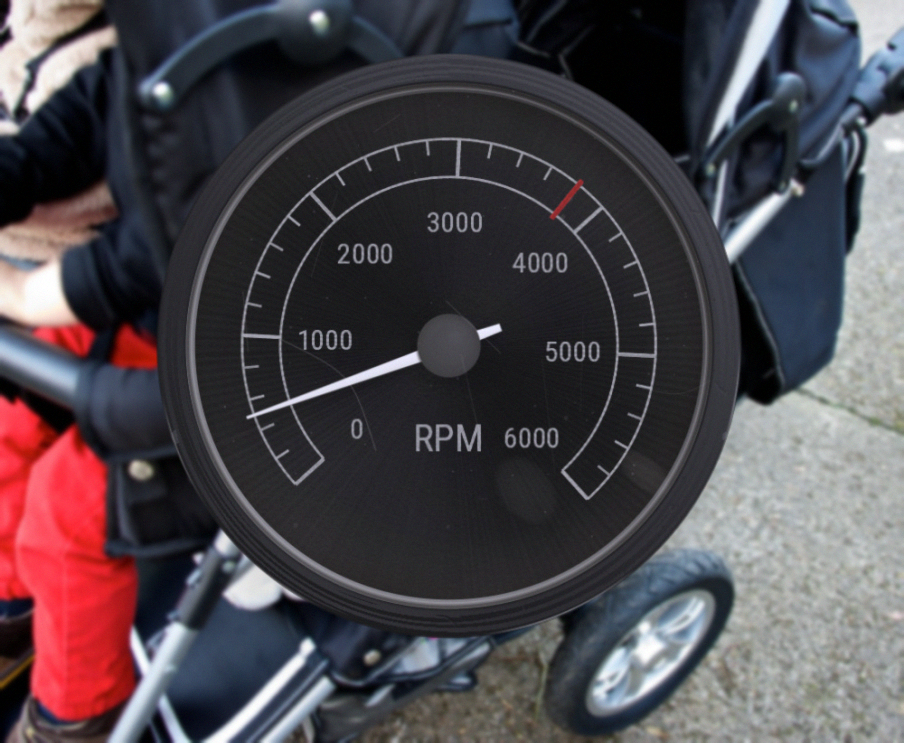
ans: {"value": 500, "unit": "rpm"}
